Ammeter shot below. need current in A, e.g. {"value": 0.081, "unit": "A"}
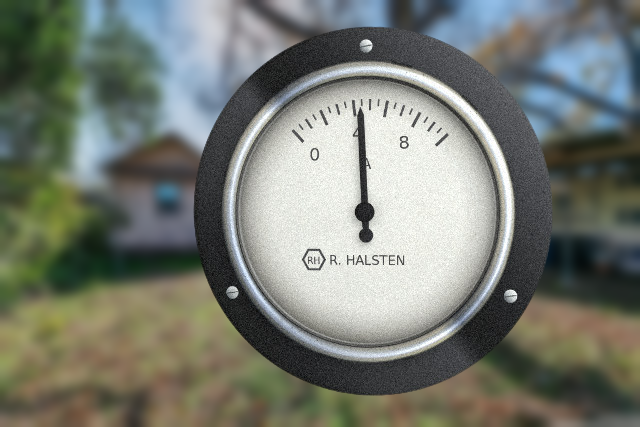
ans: {"value": 4.5, "unit": "A"}
